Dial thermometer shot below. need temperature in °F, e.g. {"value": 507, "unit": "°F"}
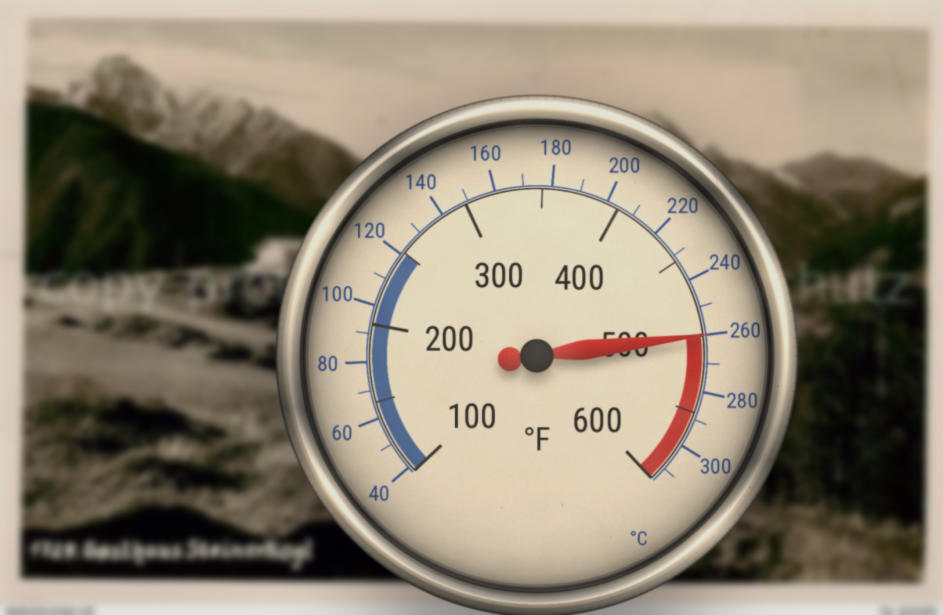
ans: {"value": 500, "unit": "°F"}
